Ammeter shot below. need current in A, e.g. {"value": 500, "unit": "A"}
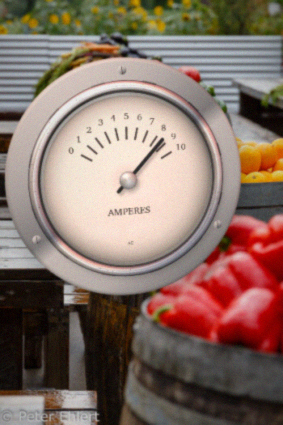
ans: {"value": 8.5, "unit": "A"}
